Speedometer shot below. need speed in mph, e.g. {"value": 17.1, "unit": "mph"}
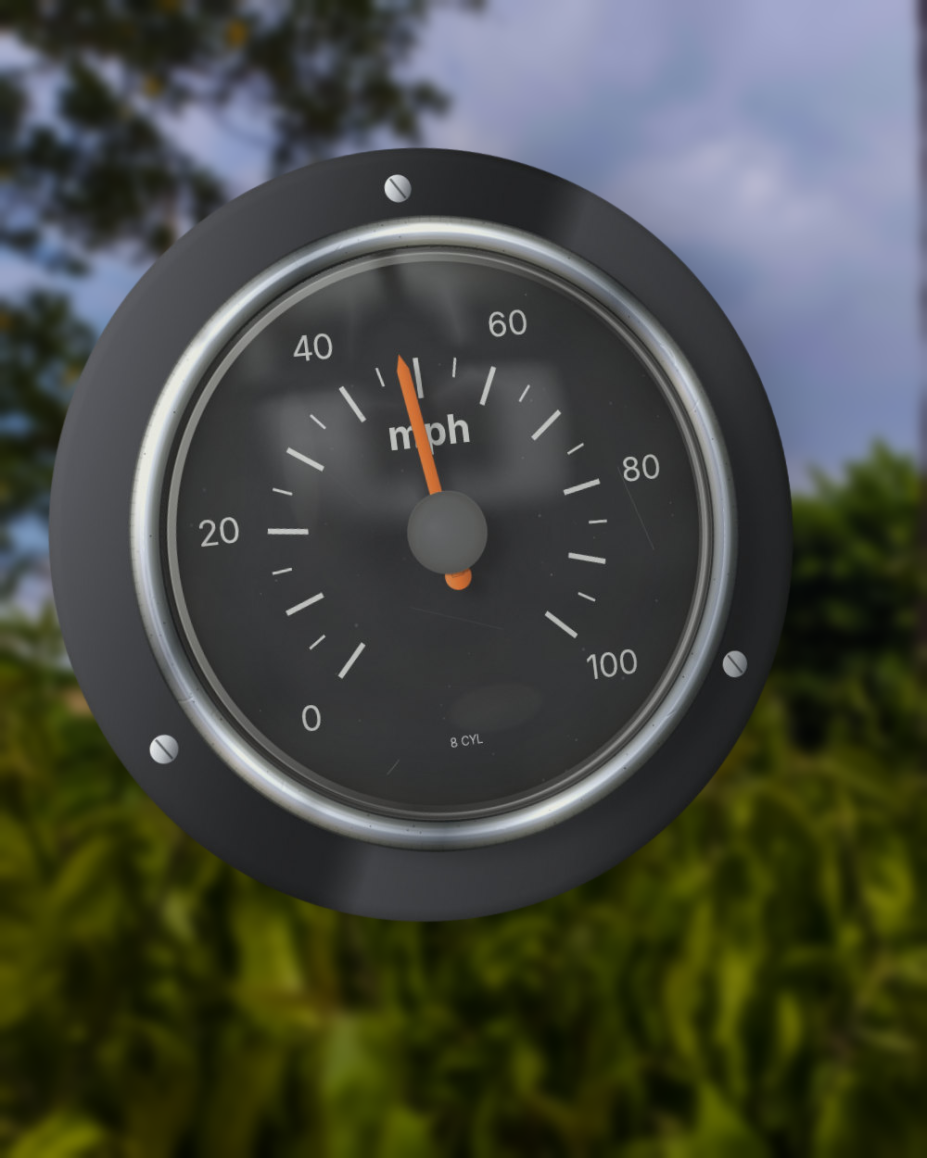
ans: {"value": 47.5, "unit": "mph"}
